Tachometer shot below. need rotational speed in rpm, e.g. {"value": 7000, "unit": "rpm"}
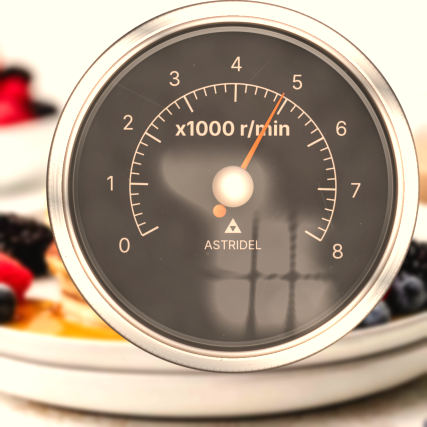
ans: {"value": 4900, "unit": "rpm"}
